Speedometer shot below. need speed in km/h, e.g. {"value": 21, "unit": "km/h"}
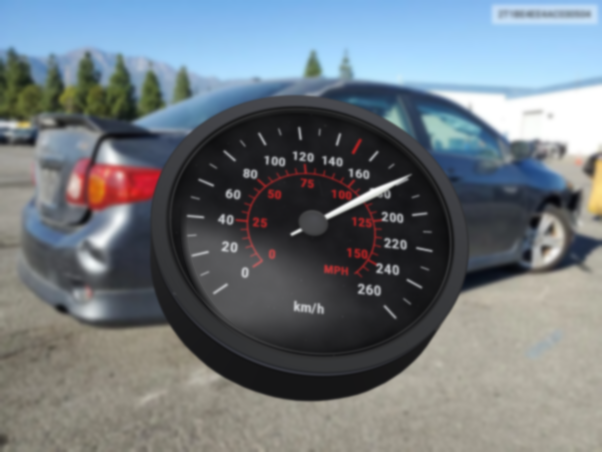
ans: {"value": 180, "unit": "km/h"}
